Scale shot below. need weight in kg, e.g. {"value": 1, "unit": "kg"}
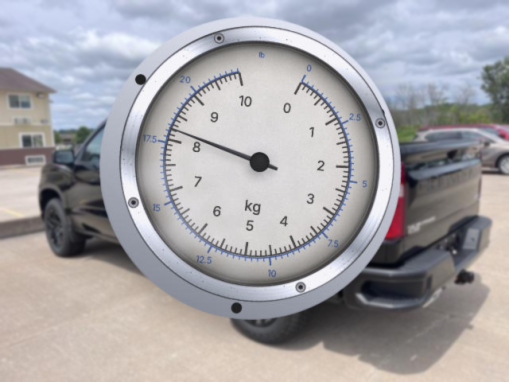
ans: {"value": 8.2, "unit": "kg"}
